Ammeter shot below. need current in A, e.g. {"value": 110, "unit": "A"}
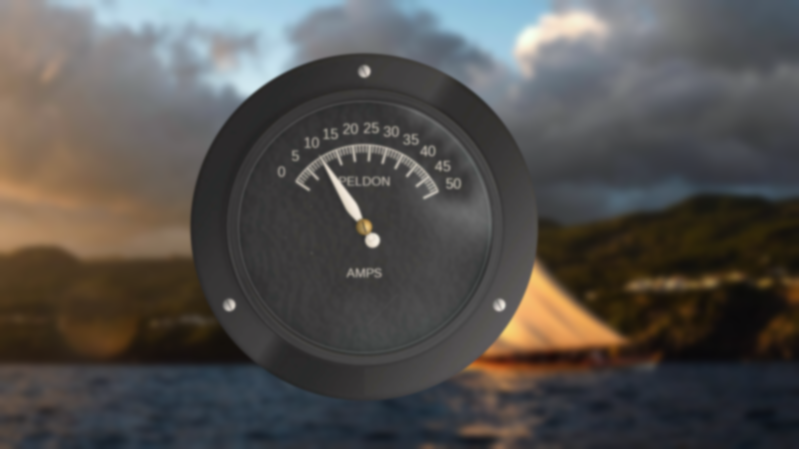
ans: {"value": 10, "unit": "A"}
